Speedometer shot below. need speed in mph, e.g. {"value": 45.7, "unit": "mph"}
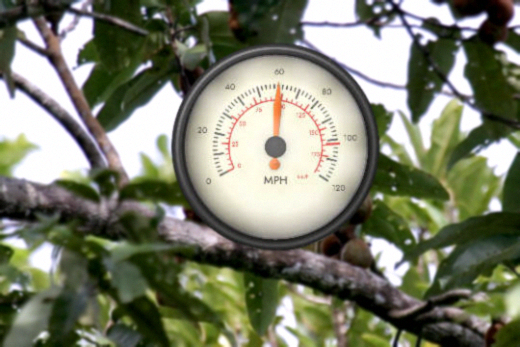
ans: {"value": 60, "unit": "mph"}
